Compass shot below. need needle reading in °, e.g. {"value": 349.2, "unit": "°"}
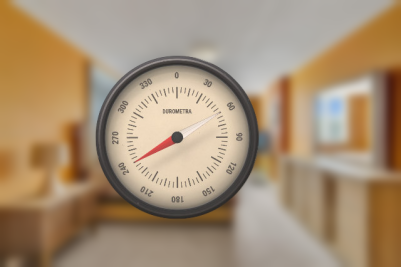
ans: {"value": 240, "unit": "°"}
